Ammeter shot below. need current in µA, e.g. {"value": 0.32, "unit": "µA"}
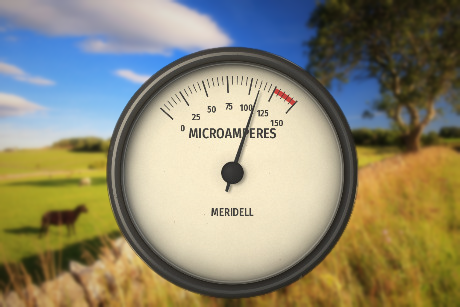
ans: {"value": 110, "unit": "µA"}
